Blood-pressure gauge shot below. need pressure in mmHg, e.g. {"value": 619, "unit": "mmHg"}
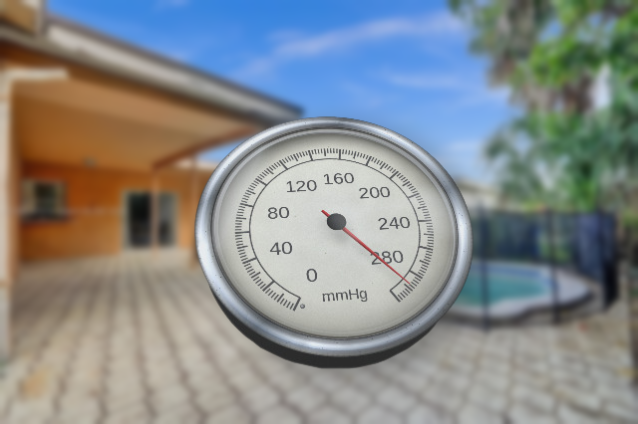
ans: {"value": 290, "unit": "mmHg"}
